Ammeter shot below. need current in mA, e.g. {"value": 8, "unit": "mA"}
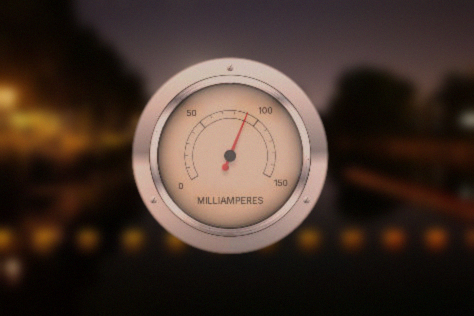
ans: {"value": 90, "unit": "mA"}
